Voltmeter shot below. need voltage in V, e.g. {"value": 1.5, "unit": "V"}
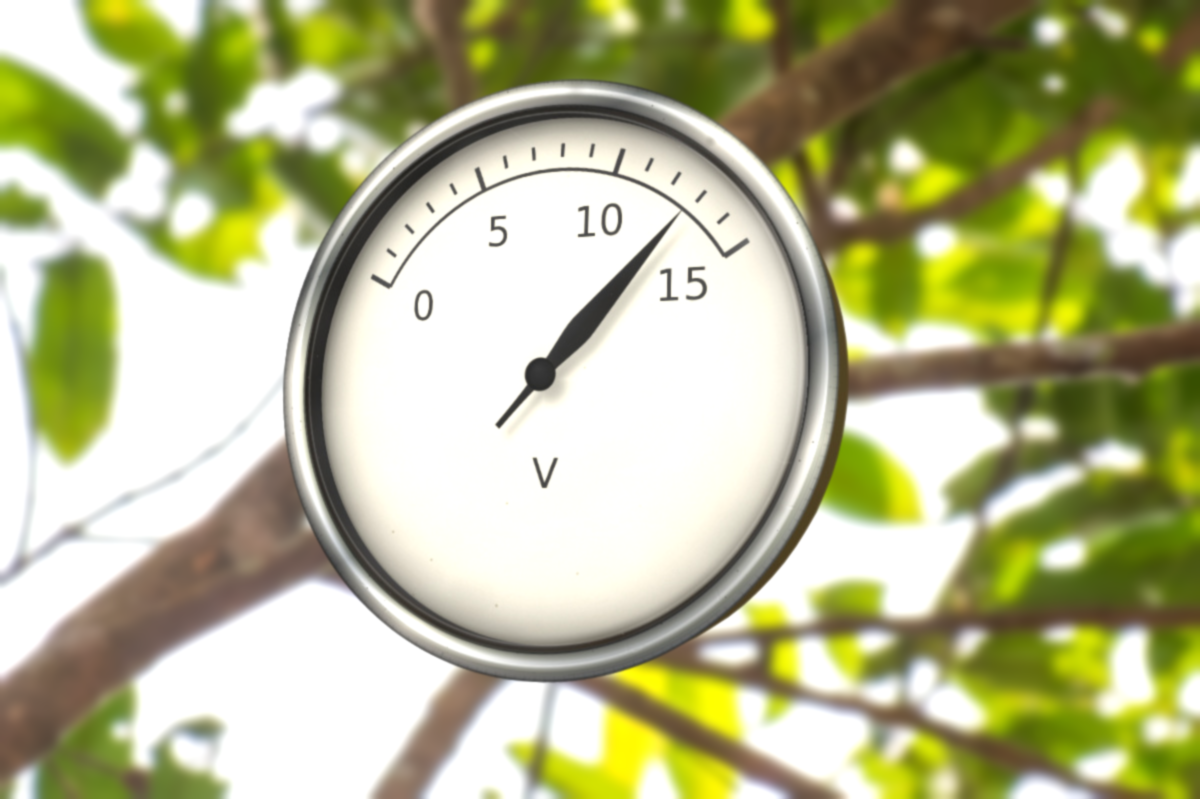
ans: {"value": 13, "unit": "V"}
